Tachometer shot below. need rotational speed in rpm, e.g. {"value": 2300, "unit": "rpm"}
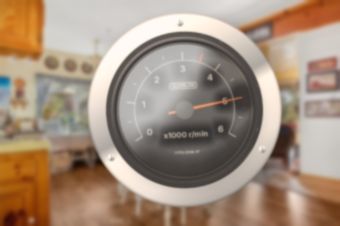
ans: {"value": 5000, "unit": "rpm"}
